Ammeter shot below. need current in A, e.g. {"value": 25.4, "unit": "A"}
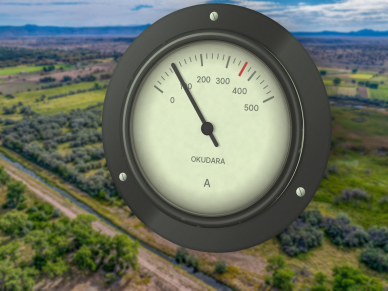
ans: {"value": 100, "unit": "A"}
